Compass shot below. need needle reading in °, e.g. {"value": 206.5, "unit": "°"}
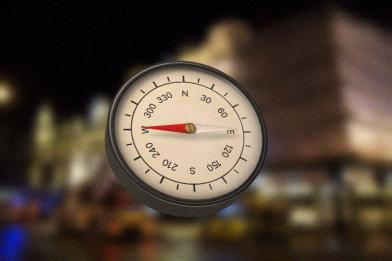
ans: {"value": 270, "unit": "°"}
